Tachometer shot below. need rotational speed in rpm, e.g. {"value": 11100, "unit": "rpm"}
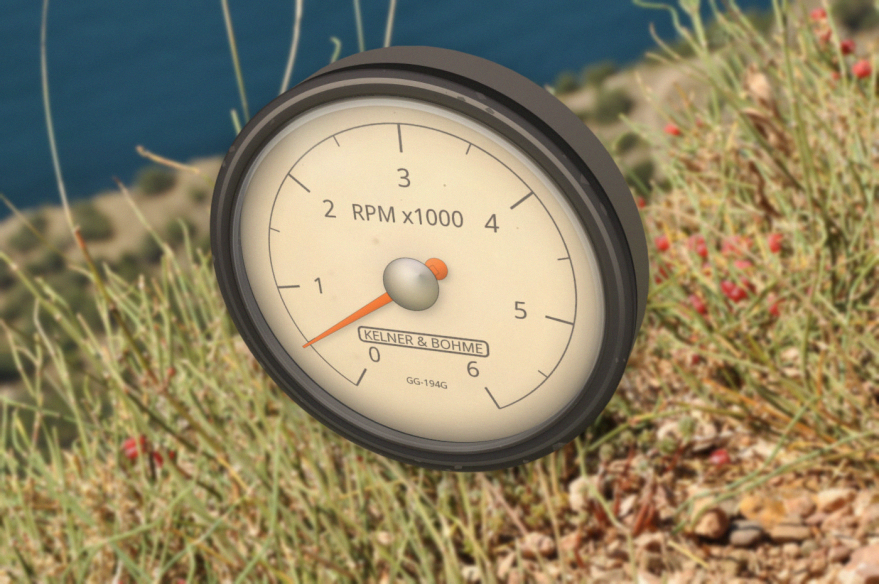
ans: {"value": 500, "unit": "rpm"}
